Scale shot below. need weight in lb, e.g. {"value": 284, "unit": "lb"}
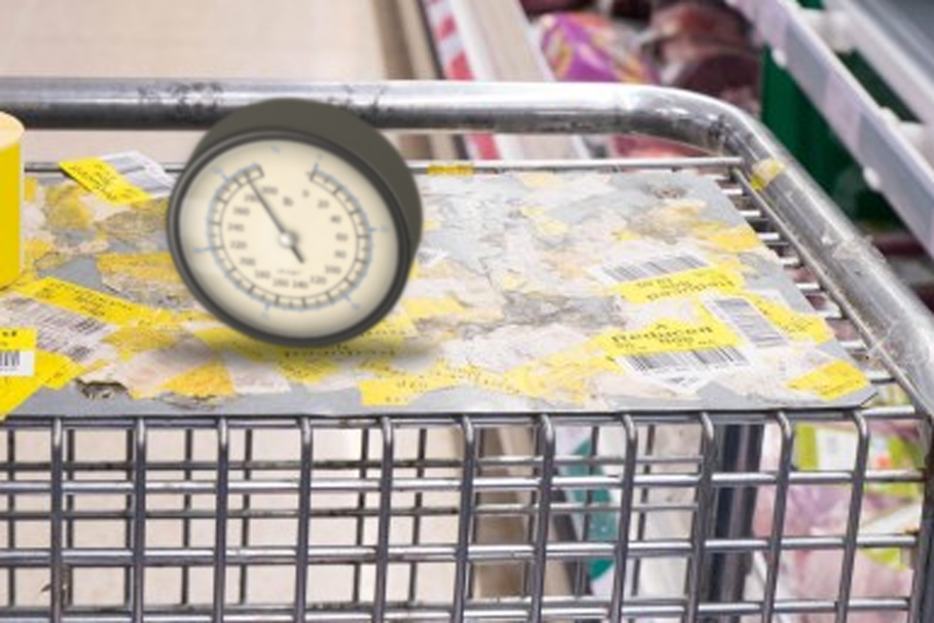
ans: {"value": 290, "unit": "lb"}
